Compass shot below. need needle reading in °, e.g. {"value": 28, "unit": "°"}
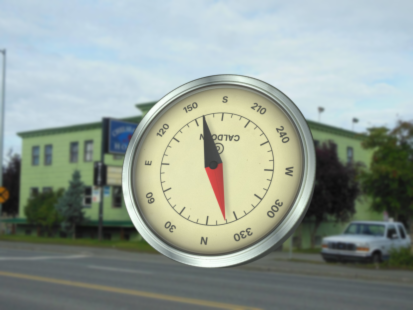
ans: {"value": 340, "unit": "°"}
